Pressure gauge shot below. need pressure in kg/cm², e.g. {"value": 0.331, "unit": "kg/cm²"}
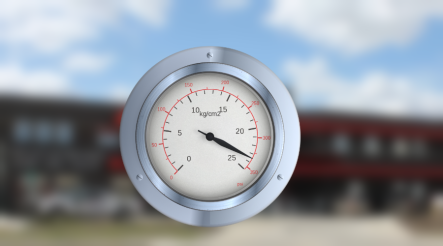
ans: {"value": 23.5, "unit": "kg/cm²"}
